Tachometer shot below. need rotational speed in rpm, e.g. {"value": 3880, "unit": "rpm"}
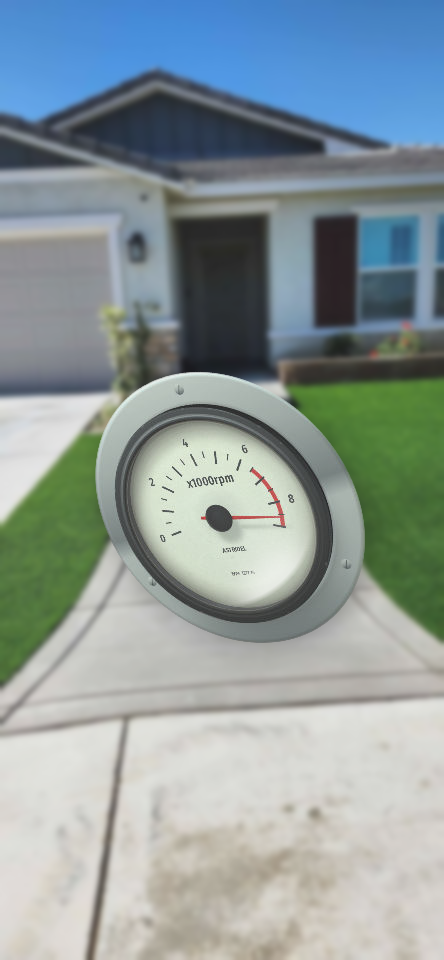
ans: {"value": 8500, "unit": "rpm"}
